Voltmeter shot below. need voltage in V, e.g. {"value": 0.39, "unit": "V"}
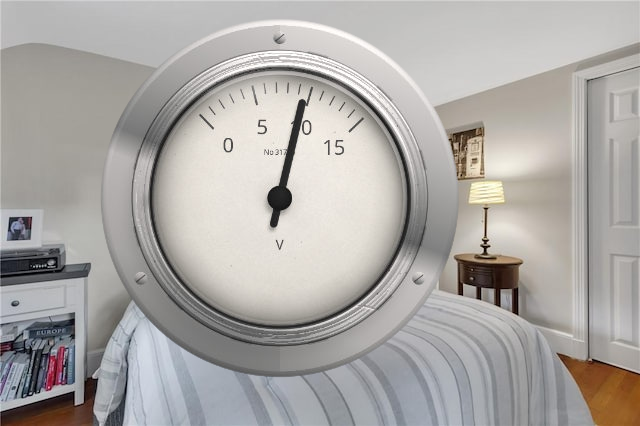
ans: {"value": 9.5, "unit": "V"}
